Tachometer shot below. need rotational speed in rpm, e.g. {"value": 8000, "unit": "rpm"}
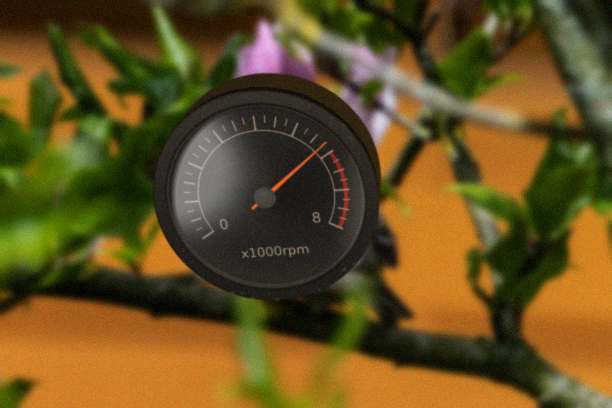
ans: {"value": 5750, "unit": "rpm"}
